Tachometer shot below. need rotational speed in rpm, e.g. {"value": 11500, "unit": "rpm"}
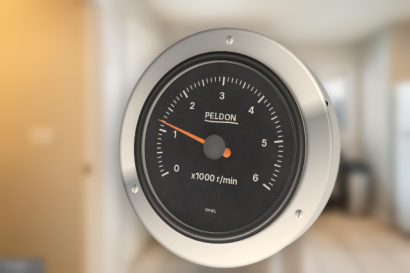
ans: {"value": 1200, "unit": "rpm"}
